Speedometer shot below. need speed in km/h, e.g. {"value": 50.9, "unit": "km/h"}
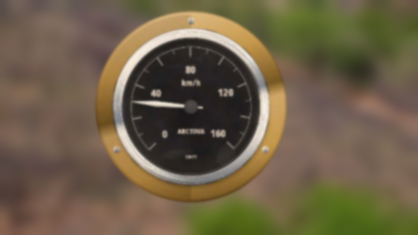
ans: {"value": 30, "unit": "km/h"}
